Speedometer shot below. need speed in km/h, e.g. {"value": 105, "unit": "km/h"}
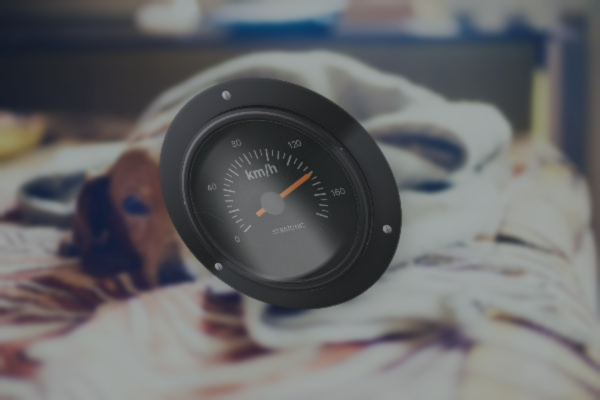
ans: {"value": 140, "unit": "km/h"}
